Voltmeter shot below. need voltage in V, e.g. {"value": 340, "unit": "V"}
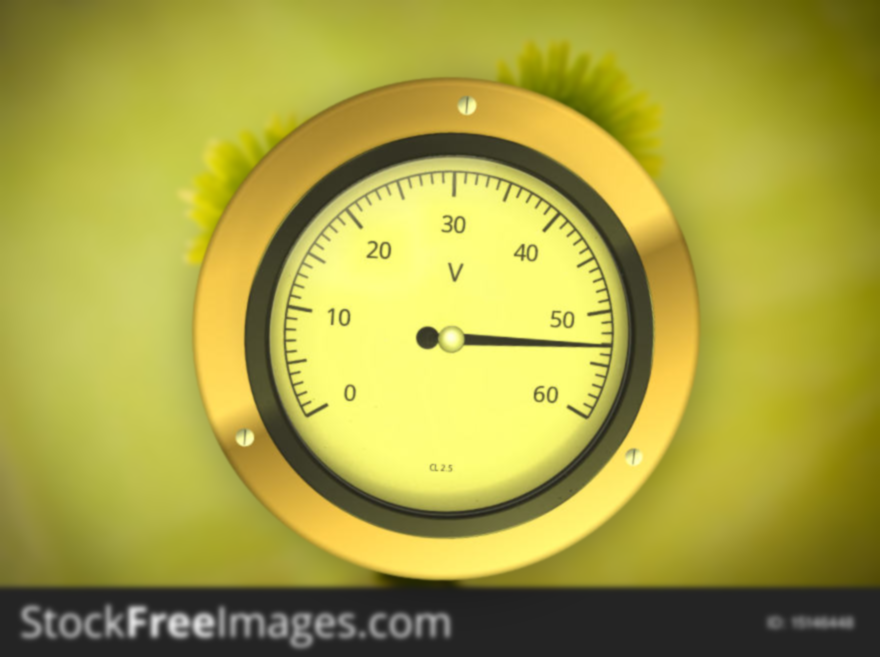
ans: {"value": 53, "unit": "V"}
